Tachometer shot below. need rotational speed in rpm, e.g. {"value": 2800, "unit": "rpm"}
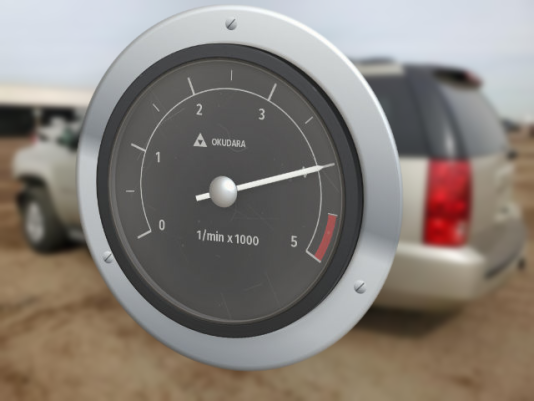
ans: {"value": 4000, "unit": "rpm"}
